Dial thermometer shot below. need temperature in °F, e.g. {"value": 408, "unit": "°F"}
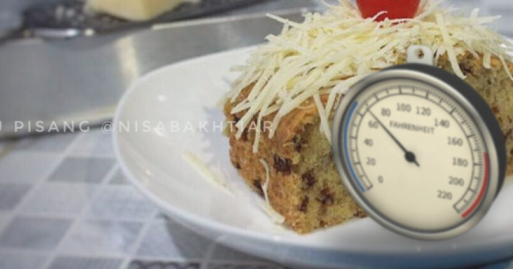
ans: {"value": 70, "unit": "°F"}
